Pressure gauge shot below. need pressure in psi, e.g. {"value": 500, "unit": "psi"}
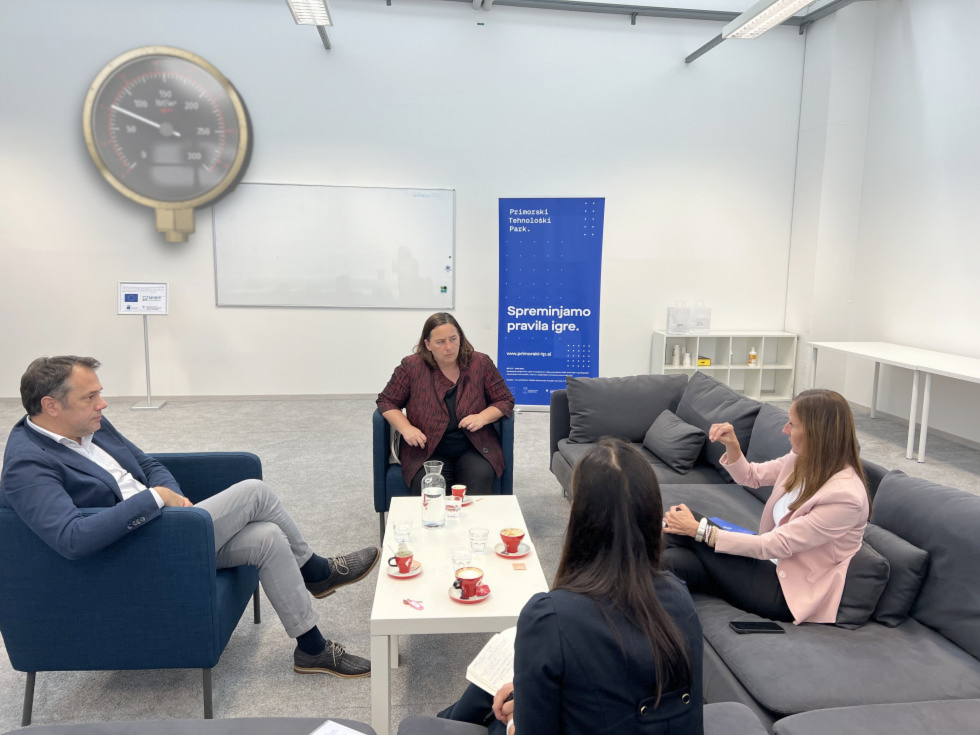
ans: {"value": 75, "unit": "psi"}
